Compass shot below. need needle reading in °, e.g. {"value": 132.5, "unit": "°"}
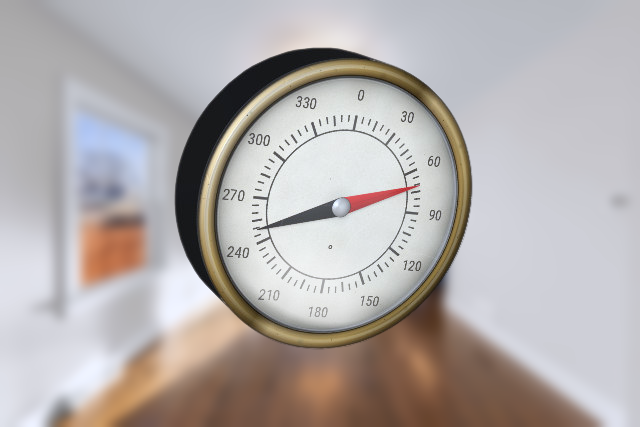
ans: {"value": 70, "unit": "°"}
